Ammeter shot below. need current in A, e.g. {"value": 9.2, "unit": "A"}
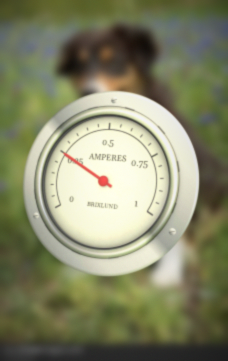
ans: {"value": 0.25, "unit": "A"}
